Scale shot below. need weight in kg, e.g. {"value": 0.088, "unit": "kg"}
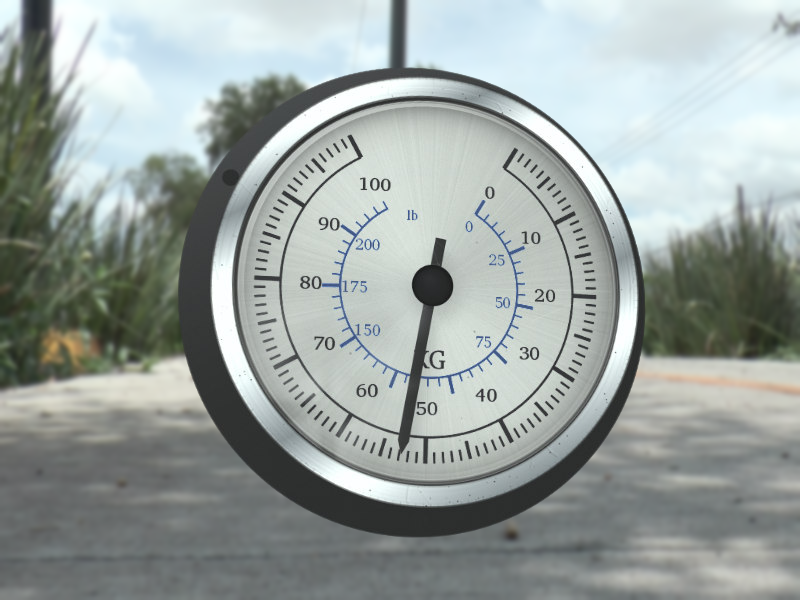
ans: {"value": 53, "unit": "kg"}
